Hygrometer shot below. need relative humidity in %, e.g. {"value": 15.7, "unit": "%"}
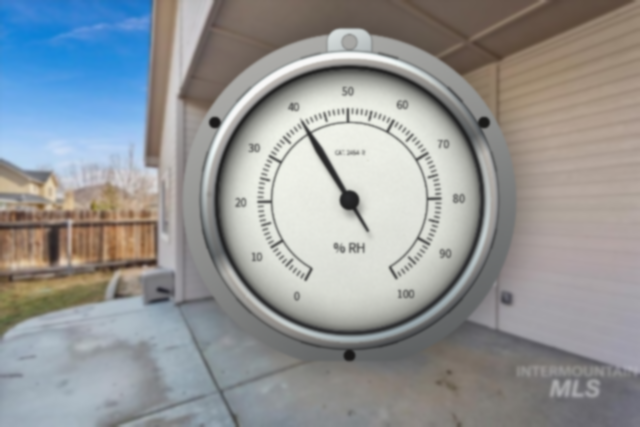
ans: {"value": 40, "unit": "%"}
